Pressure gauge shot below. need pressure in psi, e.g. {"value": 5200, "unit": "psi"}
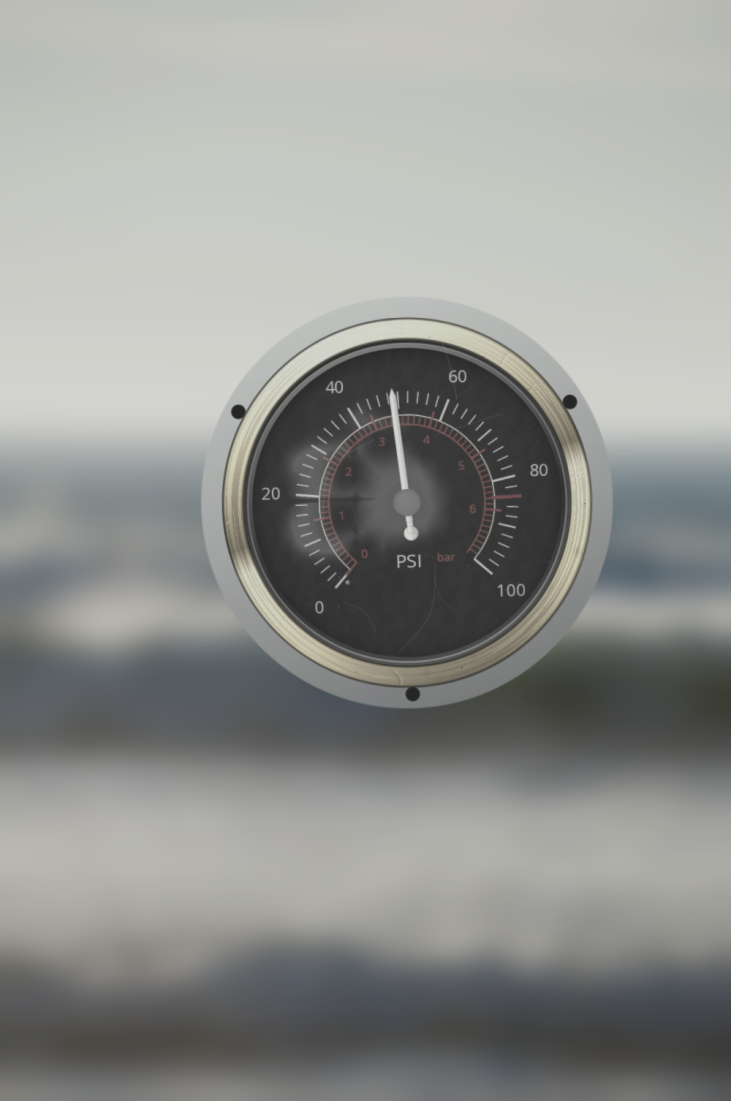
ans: {"value": 49, "unit": "psi"}
